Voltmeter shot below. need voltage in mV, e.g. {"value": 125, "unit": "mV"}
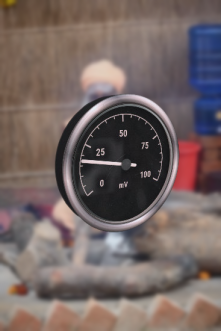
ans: {"value": 17.5, "unit": "mV"}
